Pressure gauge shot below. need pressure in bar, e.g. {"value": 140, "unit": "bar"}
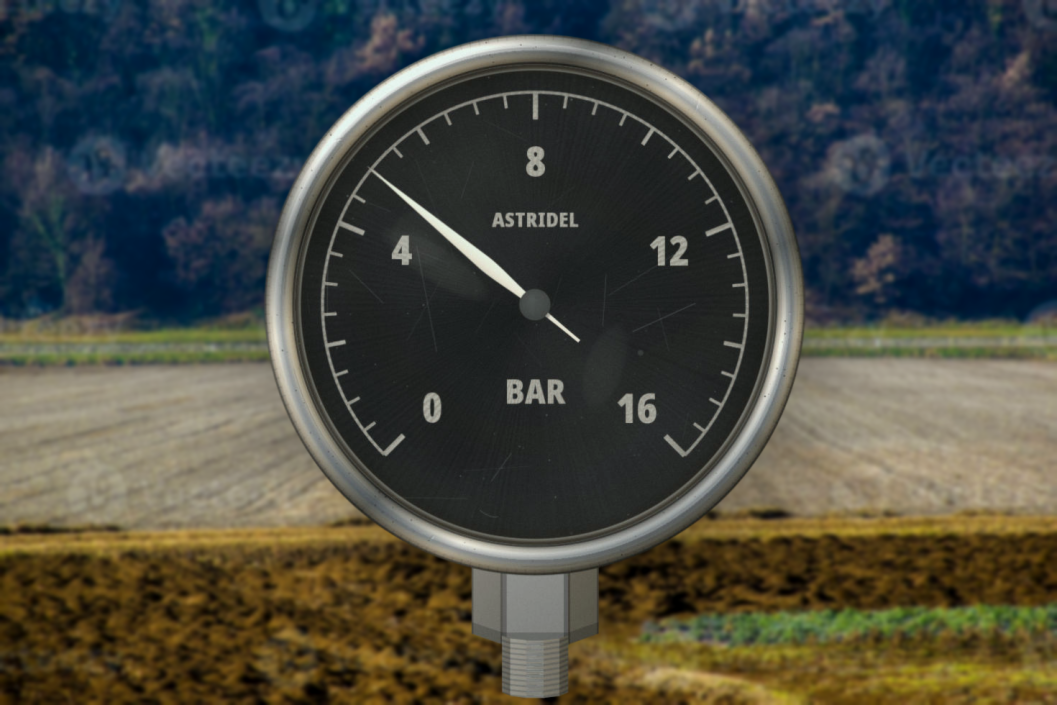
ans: {"value": 5, "unit": "bar"}
